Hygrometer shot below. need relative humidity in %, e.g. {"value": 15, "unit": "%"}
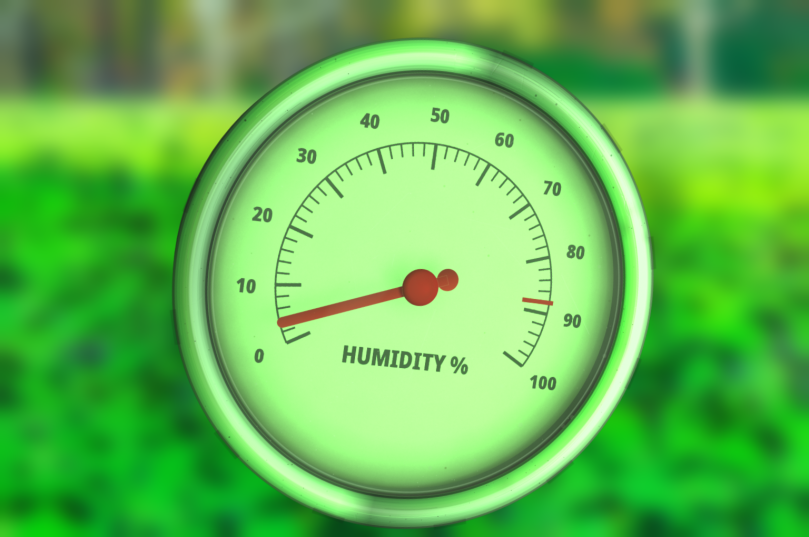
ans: {"value": 4, "unit": "%"}
